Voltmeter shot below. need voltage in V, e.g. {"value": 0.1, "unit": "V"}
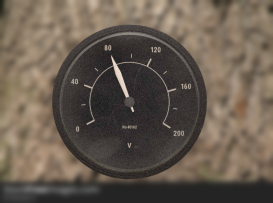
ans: {"value": 80, "unit": "V"}
